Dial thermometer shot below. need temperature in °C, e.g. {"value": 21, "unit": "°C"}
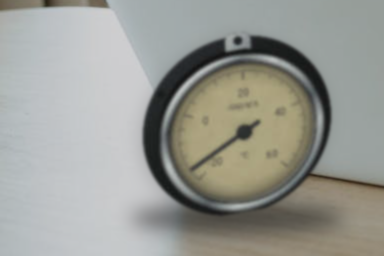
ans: {"value": -16, "unit": "°C"}
